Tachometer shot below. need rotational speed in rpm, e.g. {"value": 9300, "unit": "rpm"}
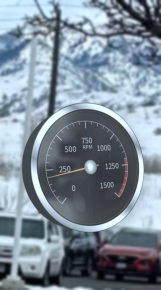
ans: {"value": 200, "unit": "rpm"}
